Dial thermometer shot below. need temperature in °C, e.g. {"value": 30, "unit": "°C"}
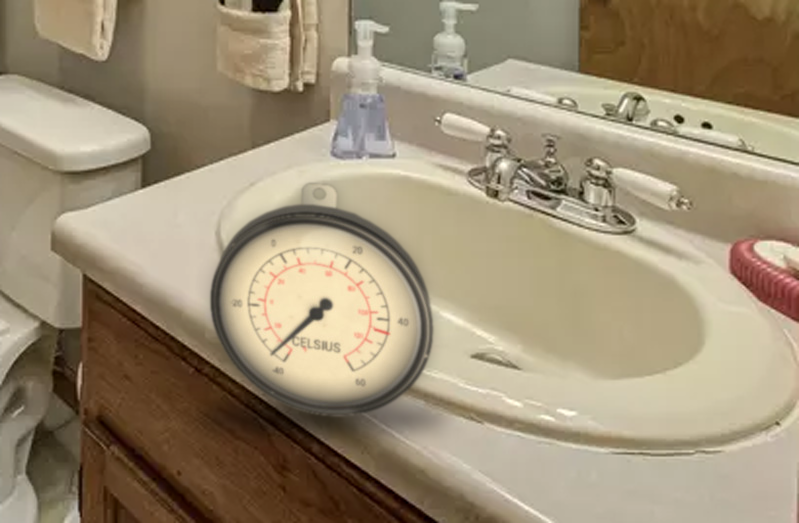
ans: {"value": -36, "unit": "°C"}
